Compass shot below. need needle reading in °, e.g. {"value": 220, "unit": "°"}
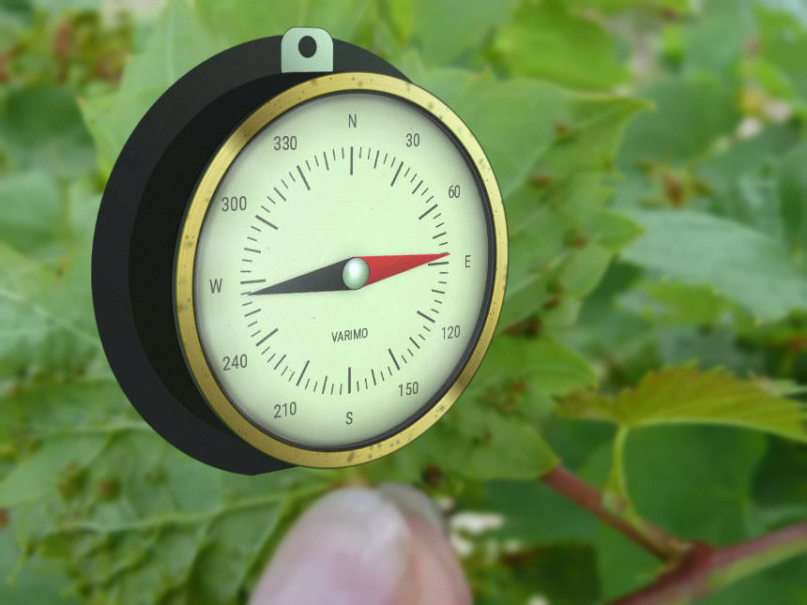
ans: {"value": 85, "unit": "°"}
